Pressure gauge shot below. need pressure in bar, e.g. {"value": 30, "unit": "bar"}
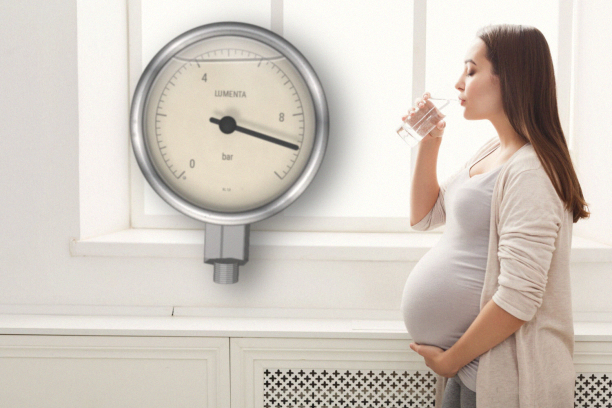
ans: {"value": 9, "unit": "bar"}
